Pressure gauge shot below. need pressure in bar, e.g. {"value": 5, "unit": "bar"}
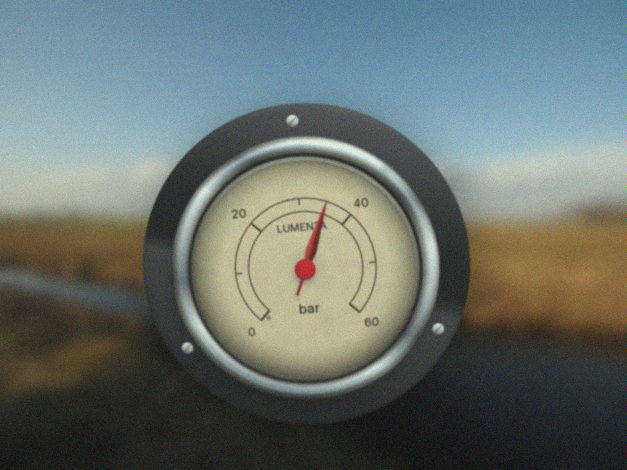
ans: {"value": 35, "unit": "bar"}
